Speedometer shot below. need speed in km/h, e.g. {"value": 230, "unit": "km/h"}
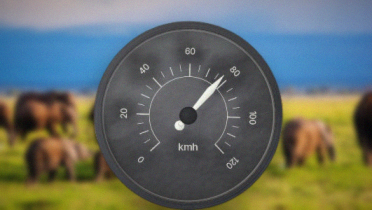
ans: {"value": 77.5, "unit": "km/h"}
